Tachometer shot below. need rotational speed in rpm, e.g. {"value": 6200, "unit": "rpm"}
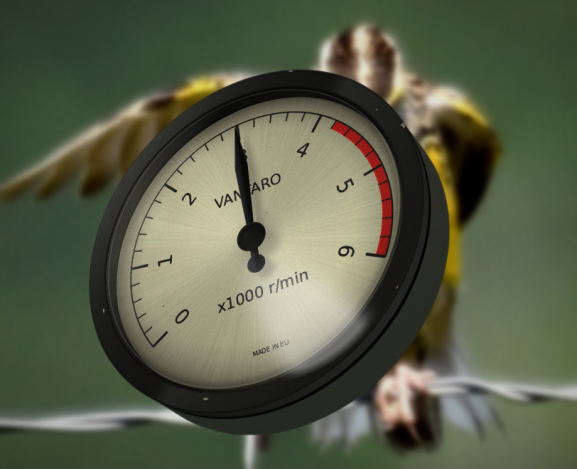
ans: {"value": 3000, "unit": "rpm"}
